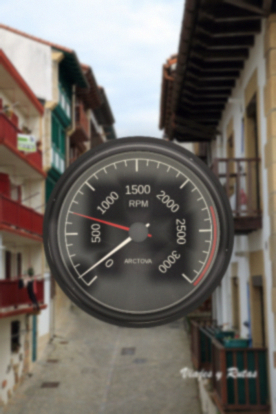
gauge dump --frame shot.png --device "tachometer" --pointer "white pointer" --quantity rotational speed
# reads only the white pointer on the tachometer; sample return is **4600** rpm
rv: **100** rpm
